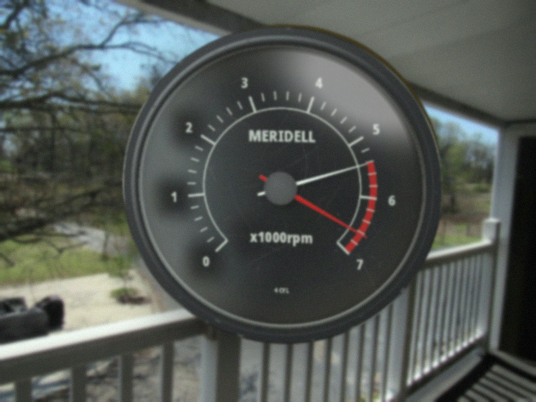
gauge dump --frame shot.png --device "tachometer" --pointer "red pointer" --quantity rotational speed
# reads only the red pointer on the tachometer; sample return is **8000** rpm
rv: **6600** rpm
